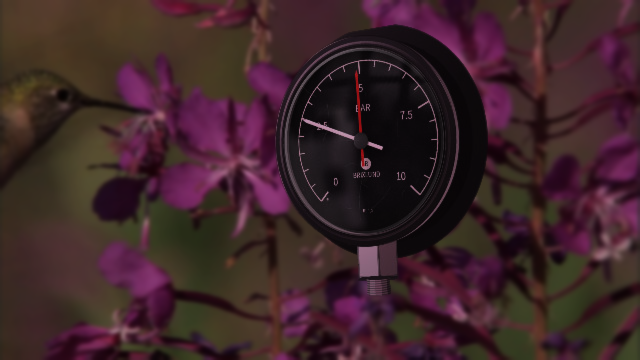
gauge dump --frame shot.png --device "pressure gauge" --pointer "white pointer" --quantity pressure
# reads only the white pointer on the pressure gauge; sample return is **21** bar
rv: **2.5** bar
